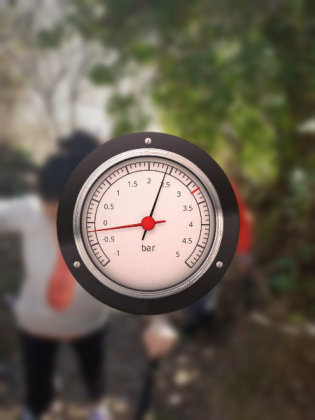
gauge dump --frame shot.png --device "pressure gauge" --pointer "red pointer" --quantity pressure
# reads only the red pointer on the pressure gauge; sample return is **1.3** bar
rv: **-0.2** bar
